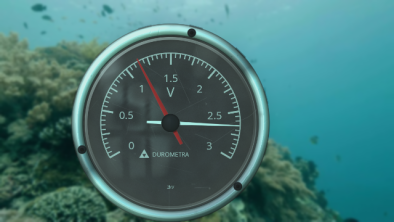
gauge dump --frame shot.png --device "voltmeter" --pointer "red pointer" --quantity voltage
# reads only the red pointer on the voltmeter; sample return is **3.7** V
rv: **1.15** V
